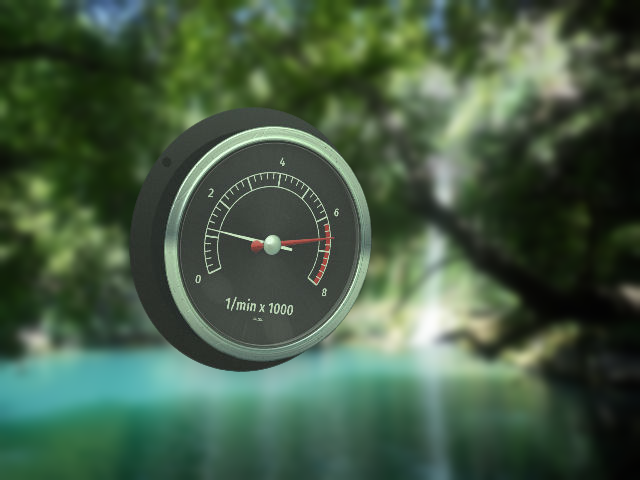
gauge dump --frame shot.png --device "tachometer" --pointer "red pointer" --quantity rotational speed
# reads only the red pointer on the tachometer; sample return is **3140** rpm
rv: **6600** rpm
